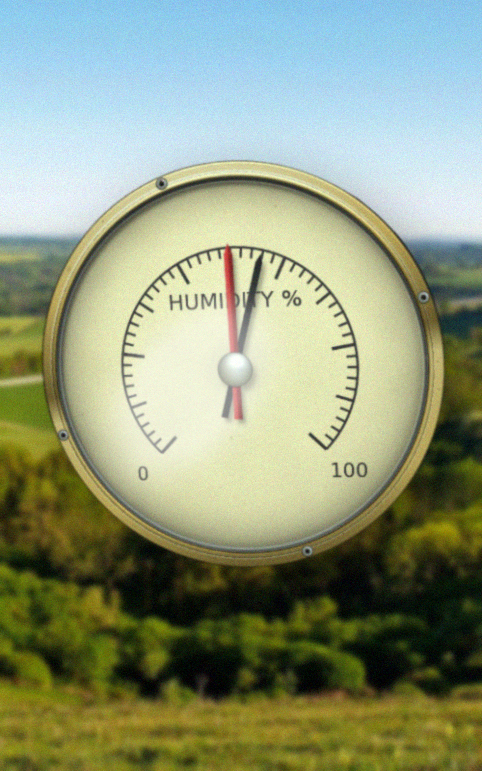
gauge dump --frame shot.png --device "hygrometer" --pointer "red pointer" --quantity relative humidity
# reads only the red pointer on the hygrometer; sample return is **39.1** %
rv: **50** %
